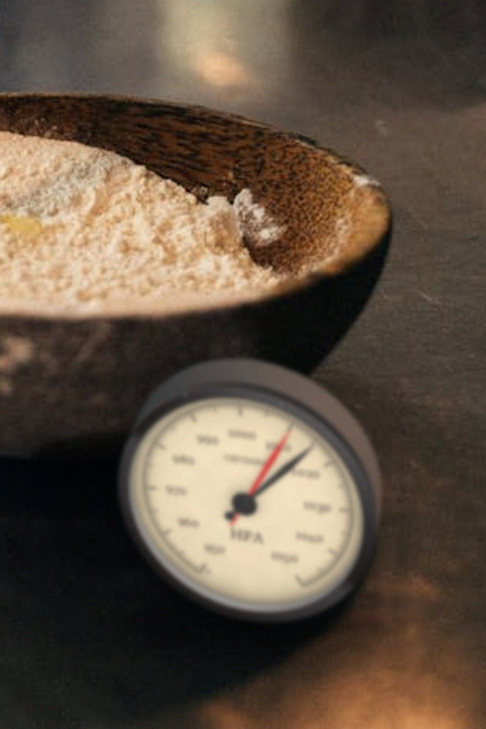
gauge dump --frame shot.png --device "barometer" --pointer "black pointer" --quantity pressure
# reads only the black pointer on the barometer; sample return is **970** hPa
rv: **1015** hPa
